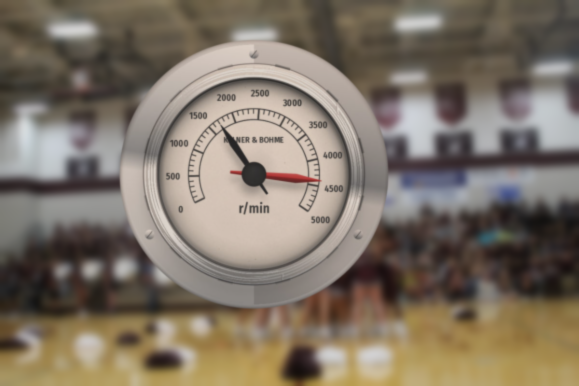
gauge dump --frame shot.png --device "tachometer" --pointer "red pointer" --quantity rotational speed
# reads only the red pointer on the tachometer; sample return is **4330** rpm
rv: **4400** rpm
